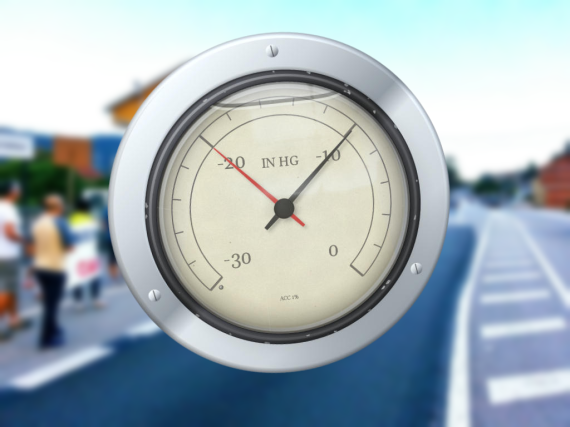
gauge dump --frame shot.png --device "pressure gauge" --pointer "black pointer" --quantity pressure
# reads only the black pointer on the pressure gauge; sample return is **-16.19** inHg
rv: **-10** inHg
